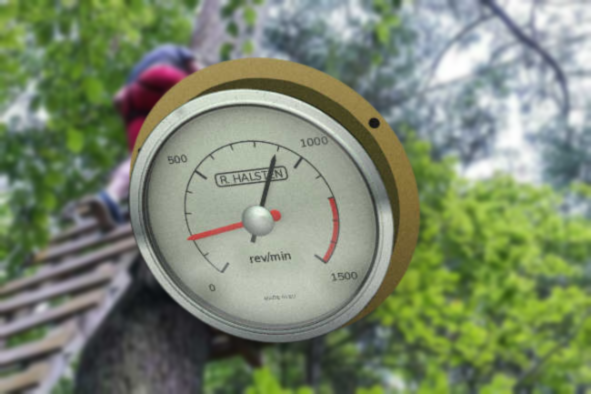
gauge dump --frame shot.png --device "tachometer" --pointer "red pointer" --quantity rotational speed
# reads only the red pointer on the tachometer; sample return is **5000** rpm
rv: **200** rpm
